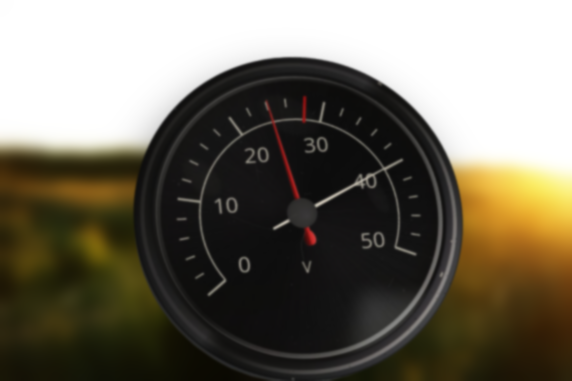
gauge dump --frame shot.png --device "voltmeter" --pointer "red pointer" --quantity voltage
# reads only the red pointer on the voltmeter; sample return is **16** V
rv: **24** V
